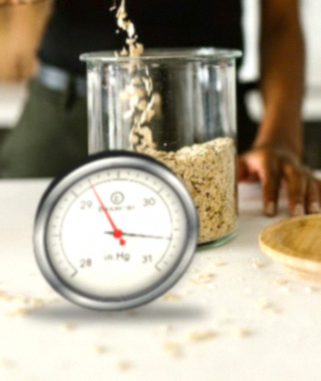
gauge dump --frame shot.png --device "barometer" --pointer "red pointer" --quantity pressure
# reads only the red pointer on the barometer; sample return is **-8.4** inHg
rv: **29.2** inHg
